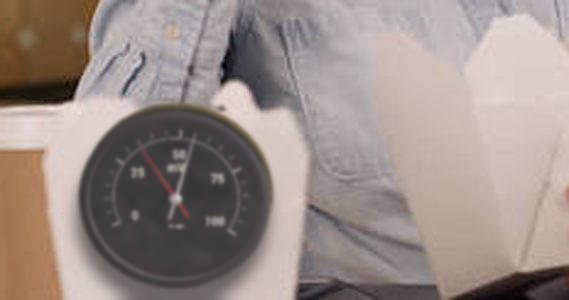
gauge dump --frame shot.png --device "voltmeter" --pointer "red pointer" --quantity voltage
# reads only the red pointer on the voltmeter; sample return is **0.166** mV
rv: **35** mV
